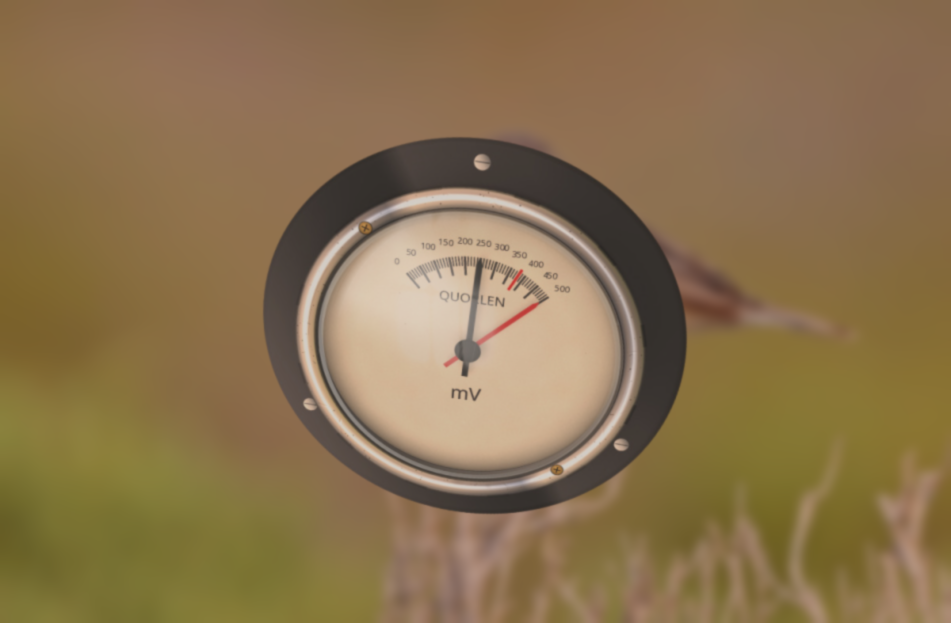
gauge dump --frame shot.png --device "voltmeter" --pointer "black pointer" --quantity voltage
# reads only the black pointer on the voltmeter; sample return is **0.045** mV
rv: **250** mV
